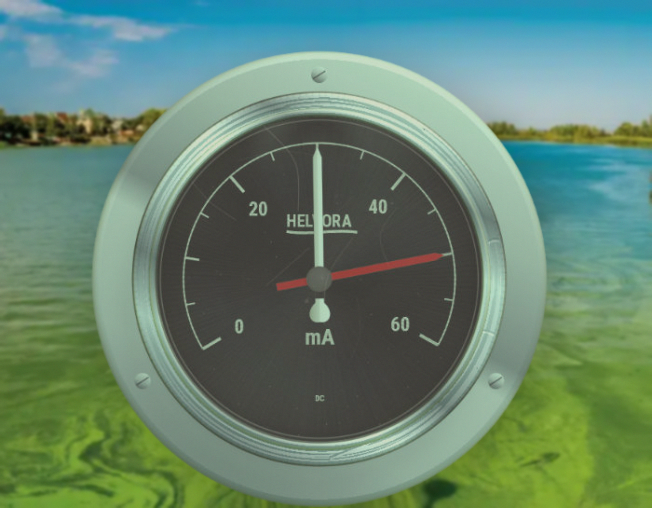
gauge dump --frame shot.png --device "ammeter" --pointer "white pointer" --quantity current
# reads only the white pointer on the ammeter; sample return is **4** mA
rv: **30** mA
